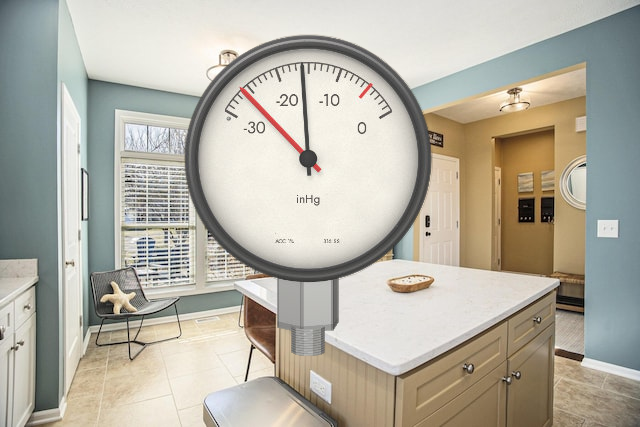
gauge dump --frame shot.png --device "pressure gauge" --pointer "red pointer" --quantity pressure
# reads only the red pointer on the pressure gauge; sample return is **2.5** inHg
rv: **-26** inHg
